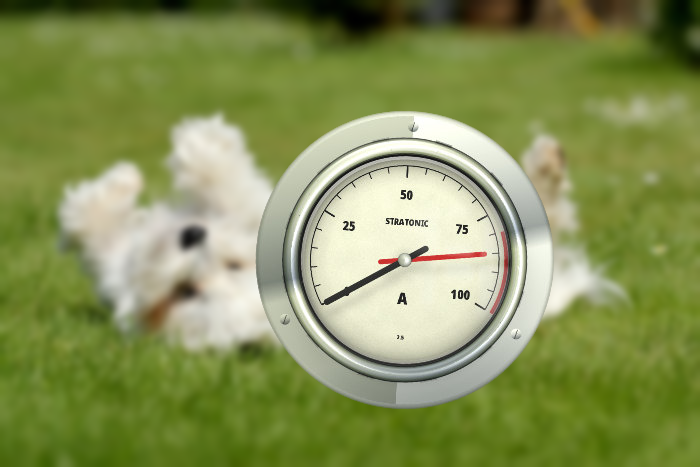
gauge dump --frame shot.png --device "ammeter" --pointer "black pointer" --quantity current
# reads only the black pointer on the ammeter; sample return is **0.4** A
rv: **0** A
